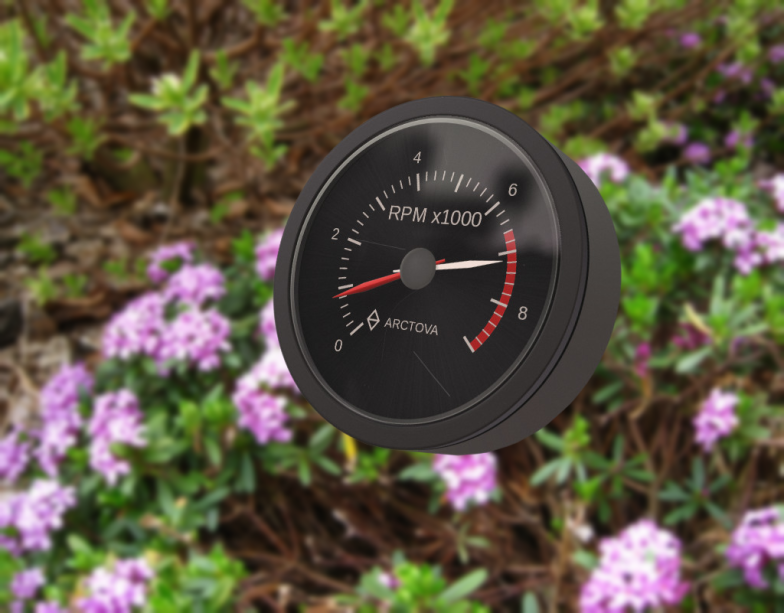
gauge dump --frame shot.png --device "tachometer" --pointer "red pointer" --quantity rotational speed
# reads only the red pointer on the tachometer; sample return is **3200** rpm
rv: **800** rpm
